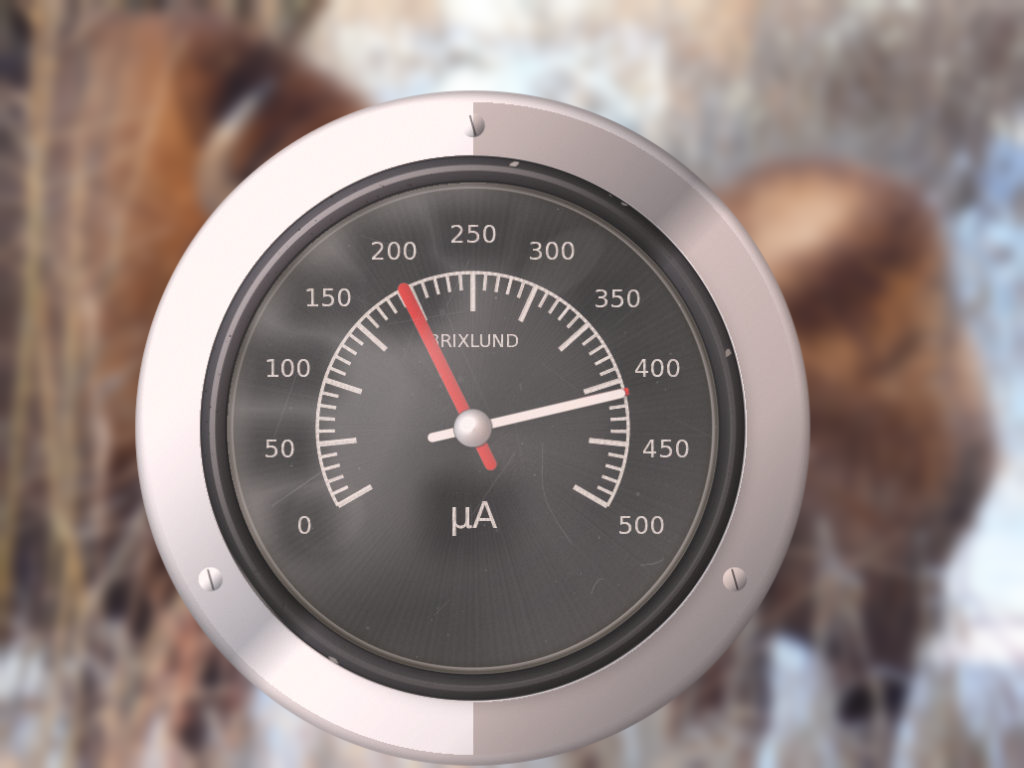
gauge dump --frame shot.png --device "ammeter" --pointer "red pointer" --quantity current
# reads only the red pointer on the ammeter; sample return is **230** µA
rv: **195** µA
